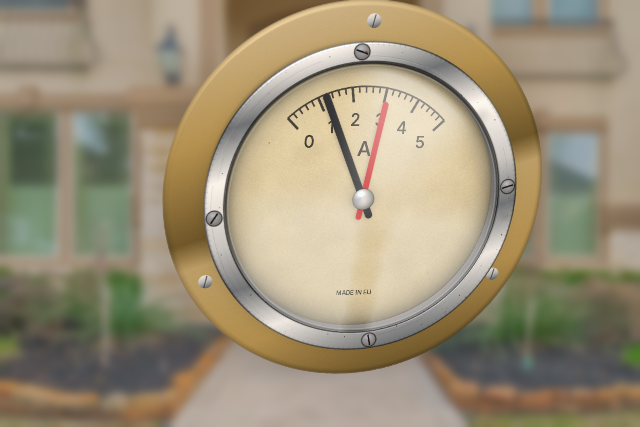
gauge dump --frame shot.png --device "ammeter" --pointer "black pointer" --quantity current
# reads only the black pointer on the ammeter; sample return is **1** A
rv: **1.2** A
